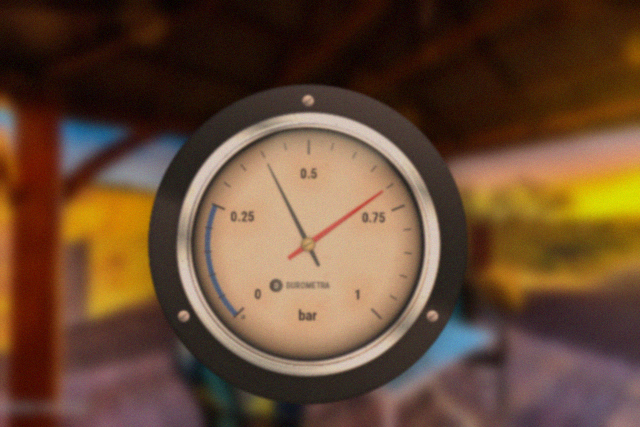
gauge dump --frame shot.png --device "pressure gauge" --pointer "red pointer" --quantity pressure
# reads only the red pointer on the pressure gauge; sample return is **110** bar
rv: **0.7** bar
